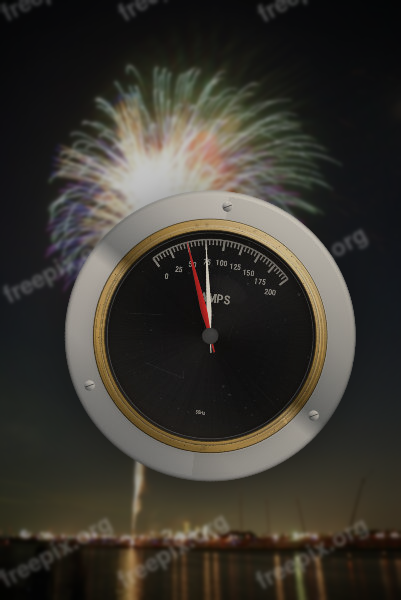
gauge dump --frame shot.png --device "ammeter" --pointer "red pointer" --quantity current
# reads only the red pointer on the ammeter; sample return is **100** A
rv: **50** A
